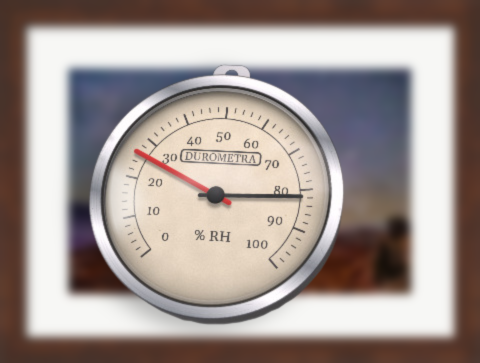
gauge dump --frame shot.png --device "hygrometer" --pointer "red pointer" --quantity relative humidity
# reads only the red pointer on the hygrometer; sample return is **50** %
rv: **26** %
